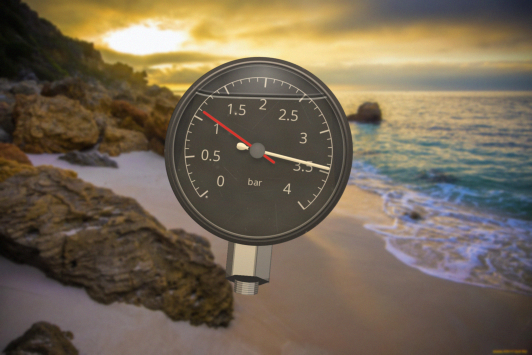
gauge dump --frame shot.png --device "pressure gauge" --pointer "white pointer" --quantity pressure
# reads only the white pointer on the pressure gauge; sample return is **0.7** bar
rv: **3.45** bar
